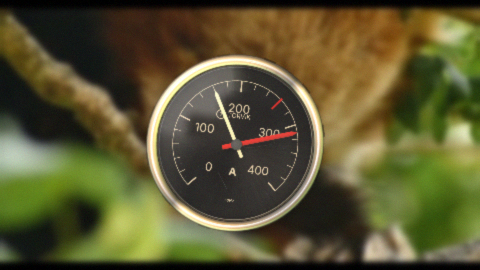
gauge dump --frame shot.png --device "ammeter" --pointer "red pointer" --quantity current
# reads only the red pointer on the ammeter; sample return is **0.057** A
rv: **310** A
